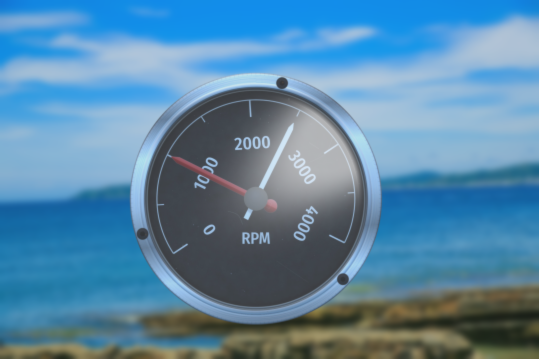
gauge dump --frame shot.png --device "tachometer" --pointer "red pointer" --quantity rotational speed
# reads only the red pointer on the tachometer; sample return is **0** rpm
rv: **1000** rpm
